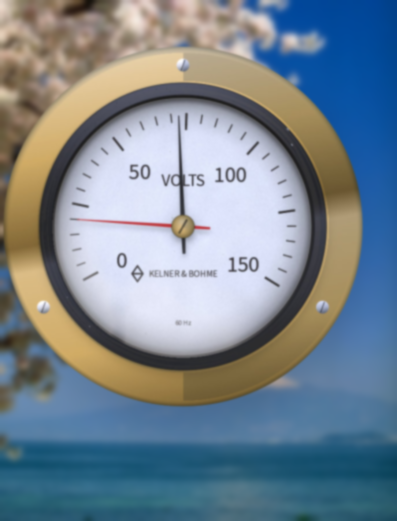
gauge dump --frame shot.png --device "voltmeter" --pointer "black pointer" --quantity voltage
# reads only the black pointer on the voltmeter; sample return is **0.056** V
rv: **72.5** V
